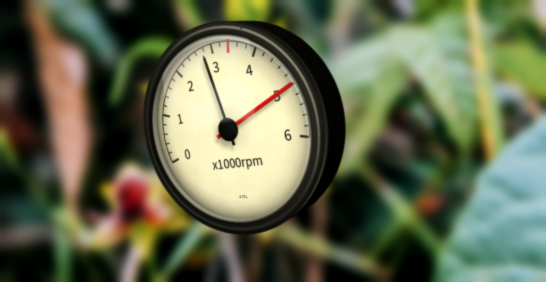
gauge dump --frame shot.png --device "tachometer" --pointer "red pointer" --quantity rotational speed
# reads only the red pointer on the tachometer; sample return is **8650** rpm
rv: **5000** rpm
